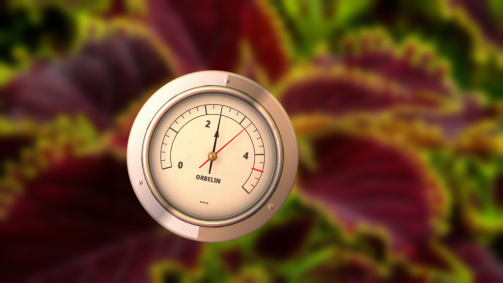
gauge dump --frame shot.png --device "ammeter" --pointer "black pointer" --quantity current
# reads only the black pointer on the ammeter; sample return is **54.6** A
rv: **2.4** A
